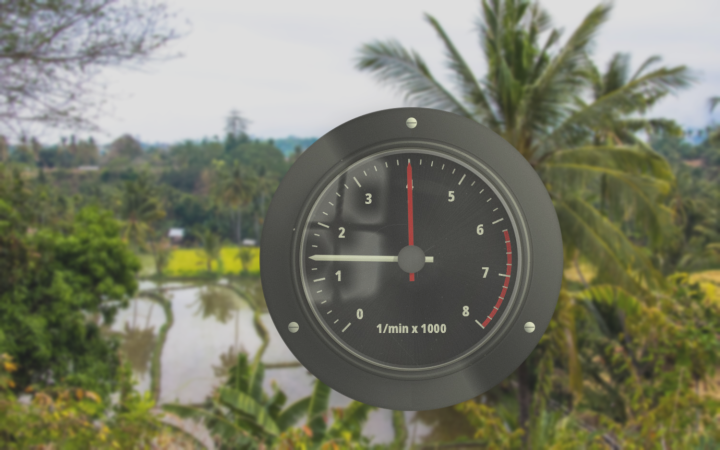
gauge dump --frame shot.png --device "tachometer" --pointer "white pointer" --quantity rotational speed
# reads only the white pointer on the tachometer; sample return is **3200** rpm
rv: **1400** rpm
